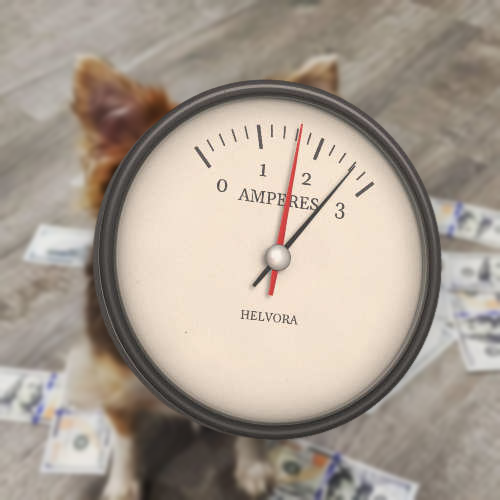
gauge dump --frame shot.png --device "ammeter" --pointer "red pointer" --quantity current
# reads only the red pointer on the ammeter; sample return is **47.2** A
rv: **1.6** A
